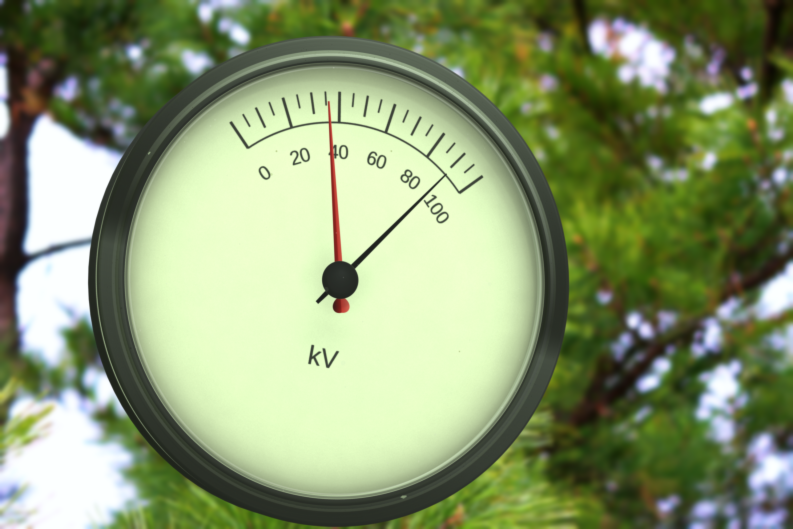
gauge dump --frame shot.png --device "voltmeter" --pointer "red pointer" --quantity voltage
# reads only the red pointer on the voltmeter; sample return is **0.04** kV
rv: **35** kV
